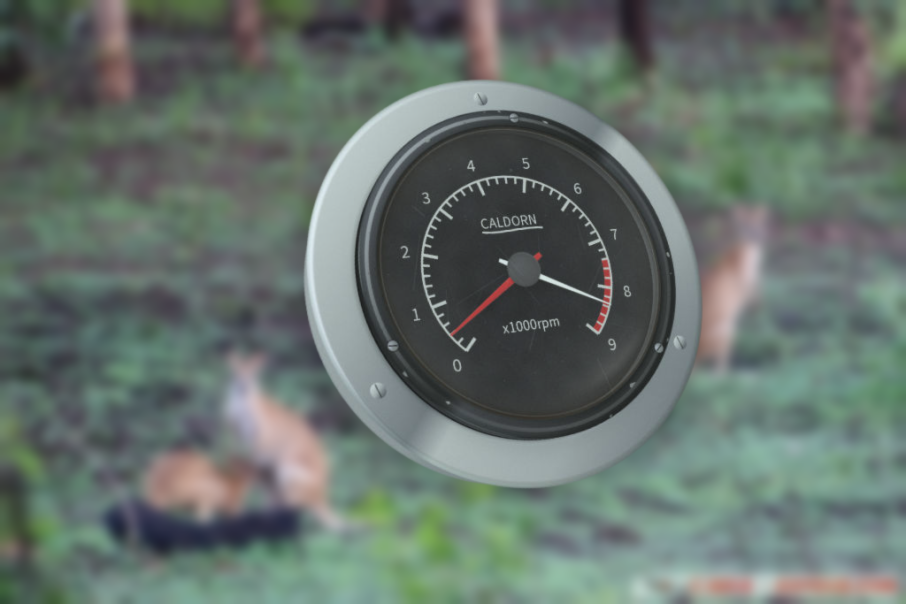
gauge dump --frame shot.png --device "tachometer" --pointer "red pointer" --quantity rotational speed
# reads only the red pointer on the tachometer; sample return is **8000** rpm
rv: **400** rpm
